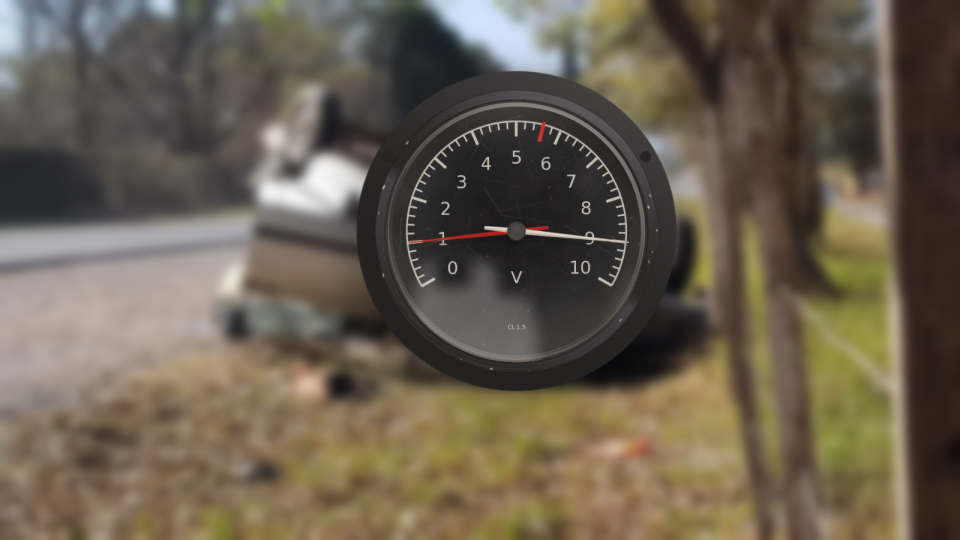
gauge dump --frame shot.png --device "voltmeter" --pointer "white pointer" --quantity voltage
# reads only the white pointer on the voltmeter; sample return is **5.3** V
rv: **9** V
